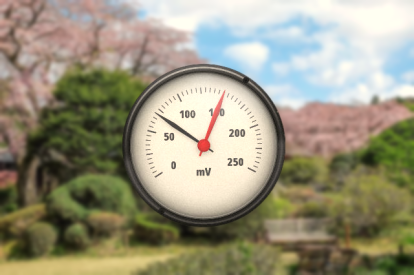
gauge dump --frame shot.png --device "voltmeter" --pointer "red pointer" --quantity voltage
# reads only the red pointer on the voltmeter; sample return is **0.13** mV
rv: **150** mV
